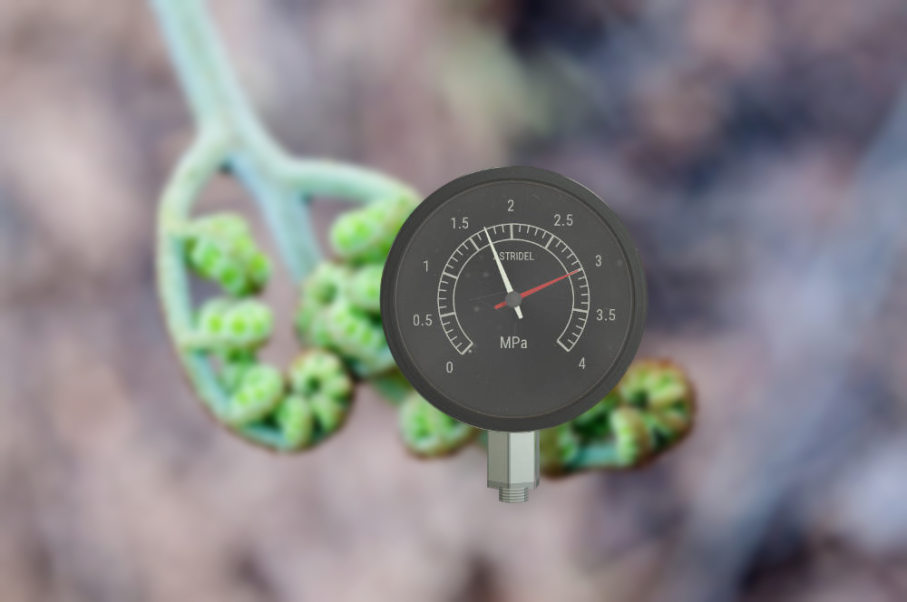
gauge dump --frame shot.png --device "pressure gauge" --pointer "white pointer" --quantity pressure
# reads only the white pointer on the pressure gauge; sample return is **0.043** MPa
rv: **1.7** MPa
